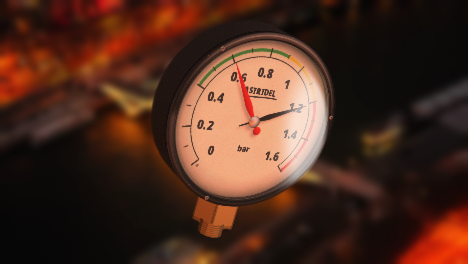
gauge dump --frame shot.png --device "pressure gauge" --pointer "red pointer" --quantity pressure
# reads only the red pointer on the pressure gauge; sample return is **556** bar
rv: **0.6** bar
